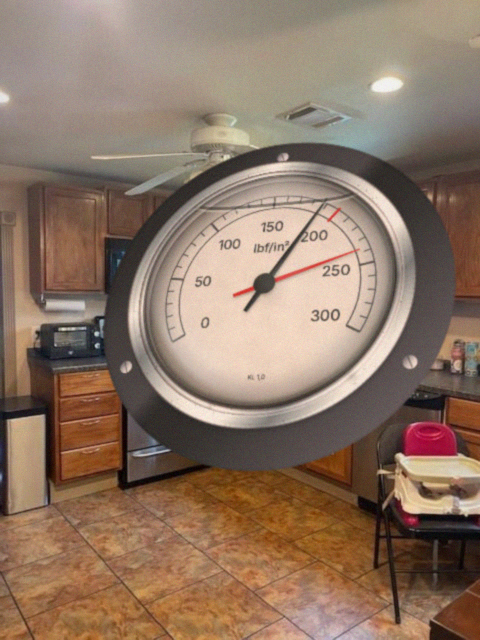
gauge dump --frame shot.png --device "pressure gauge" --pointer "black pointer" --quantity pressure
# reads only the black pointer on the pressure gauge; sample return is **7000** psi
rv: **190** psi
